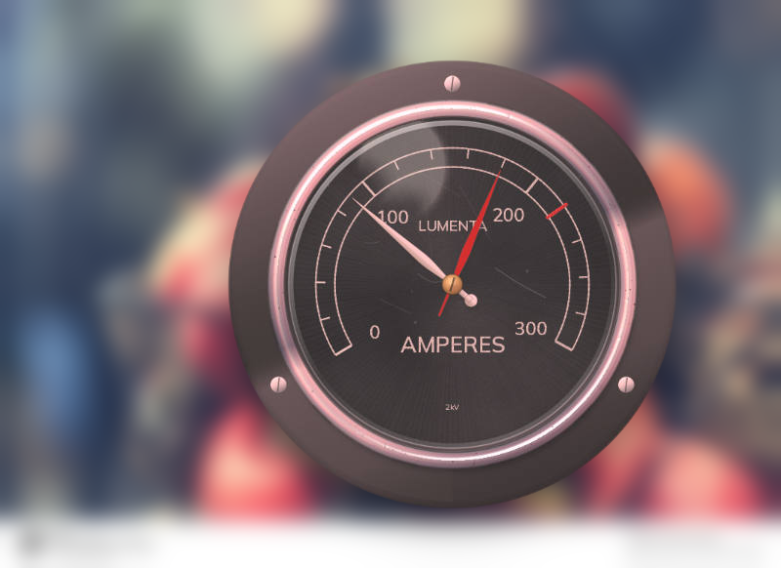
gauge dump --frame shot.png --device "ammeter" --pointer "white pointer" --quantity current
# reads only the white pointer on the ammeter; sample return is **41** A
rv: **90** A
